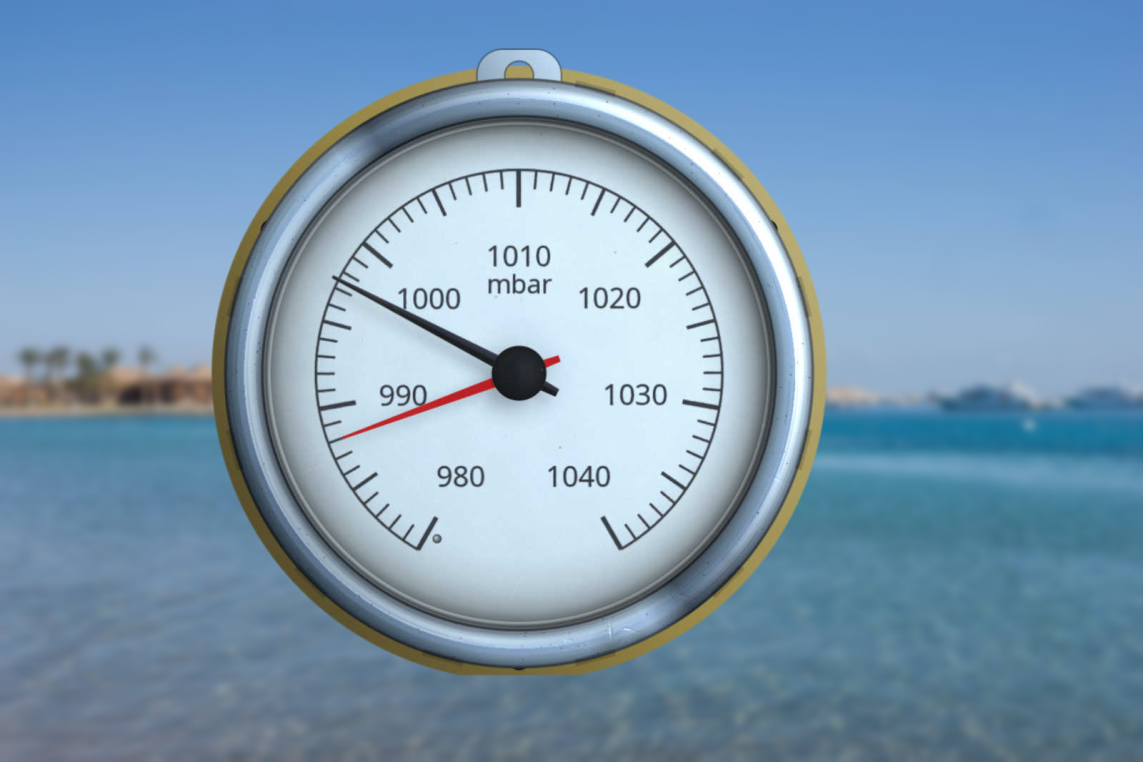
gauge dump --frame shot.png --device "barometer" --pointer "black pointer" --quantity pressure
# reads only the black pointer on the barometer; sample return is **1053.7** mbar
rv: **997.5** mbar
